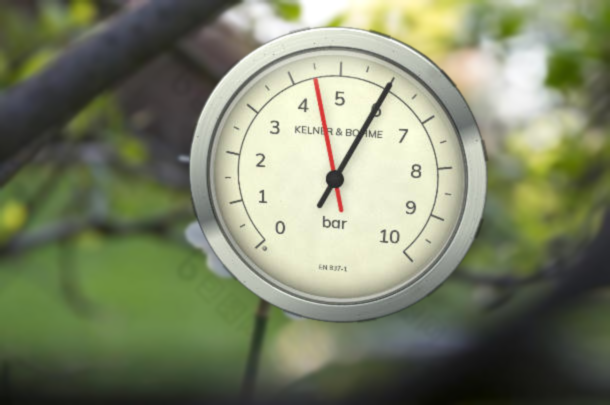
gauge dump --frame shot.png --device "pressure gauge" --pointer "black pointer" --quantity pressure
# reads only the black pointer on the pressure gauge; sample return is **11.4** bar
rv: **6** bar
